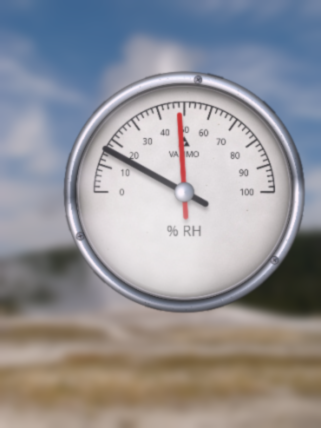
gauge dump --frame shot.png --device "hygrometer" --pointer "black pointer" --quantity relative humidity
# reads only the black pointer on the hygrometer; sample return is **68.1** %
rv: **16** %
